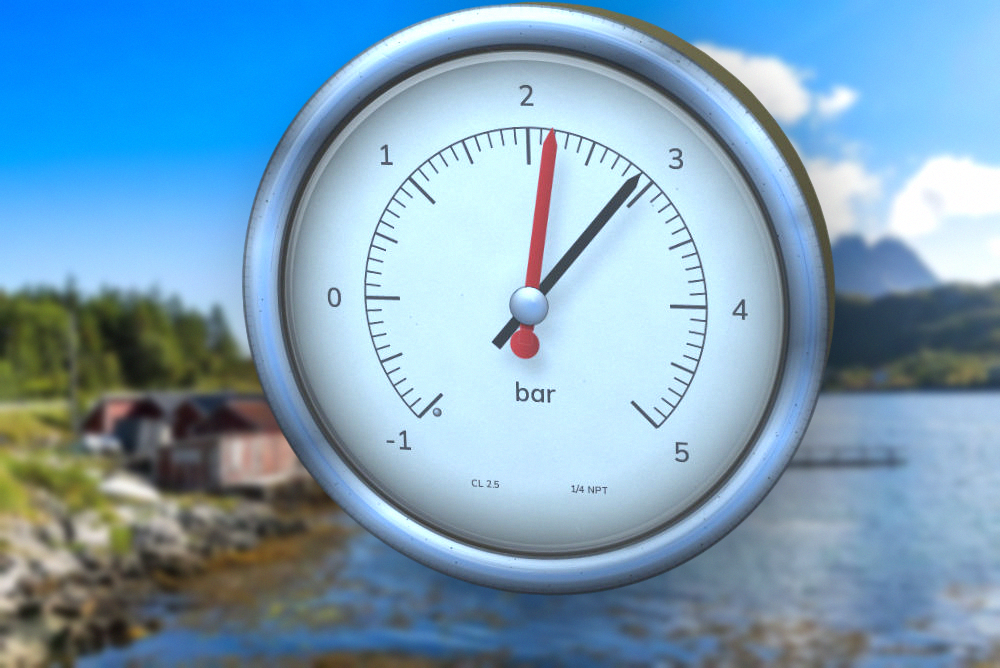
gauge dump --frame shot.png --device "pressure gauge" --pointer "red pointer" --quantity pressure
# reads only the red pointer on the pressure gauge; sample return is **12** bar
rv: **2.2** bar
